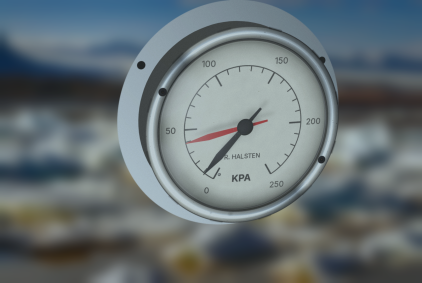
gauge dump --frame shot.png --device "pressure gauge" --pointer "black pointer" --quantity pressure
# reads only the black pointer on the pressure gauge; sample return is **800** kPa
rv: **10** kPa
